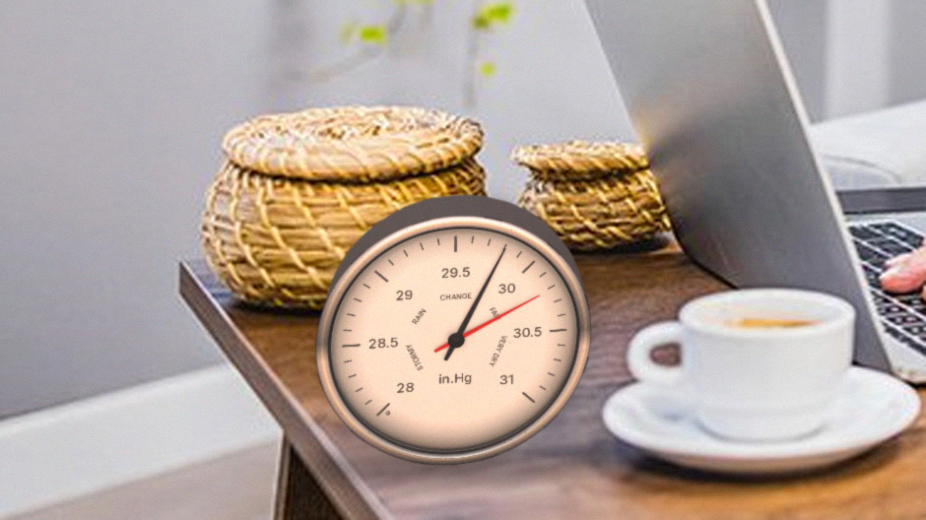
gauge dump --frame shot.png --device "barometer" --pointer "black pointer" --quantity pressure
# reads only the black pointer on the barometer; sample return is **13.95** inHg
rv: **29.8** inHg
